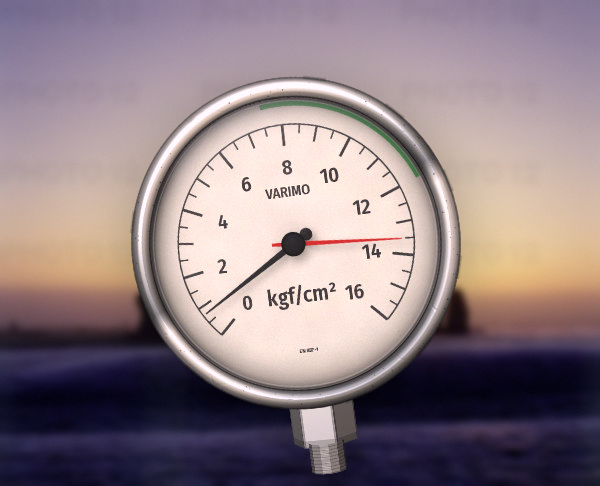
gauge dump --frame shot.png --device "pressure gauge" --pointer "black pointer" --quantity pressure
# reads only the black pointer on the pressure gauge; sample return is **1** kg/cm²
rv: **0.75** kg/cm²
